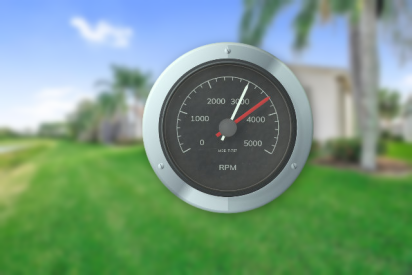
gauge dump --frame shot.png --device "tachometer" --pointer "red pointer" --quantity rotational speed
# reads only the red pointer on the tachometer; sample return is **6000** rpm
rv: **3600** rpm
